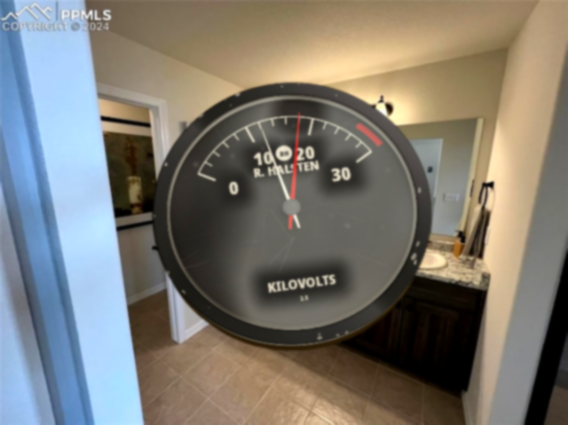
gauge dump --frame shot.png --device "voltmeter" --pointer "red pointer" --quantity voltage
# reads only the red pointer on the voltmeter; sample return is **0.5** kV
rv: **18** kV
